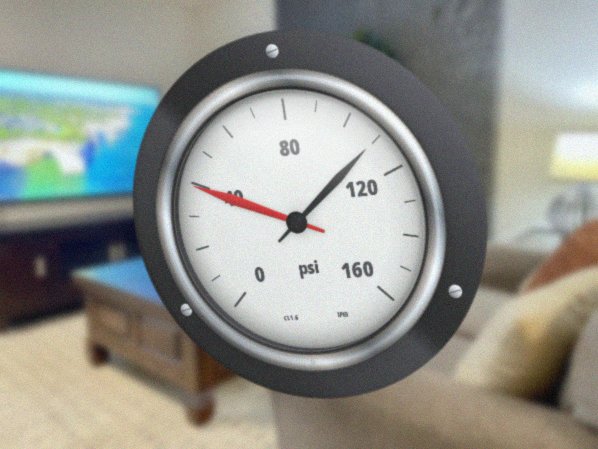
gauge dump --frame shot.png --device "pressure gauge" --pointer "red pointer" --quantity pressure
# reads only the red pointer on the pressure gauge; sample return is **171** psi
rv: **40** psi
